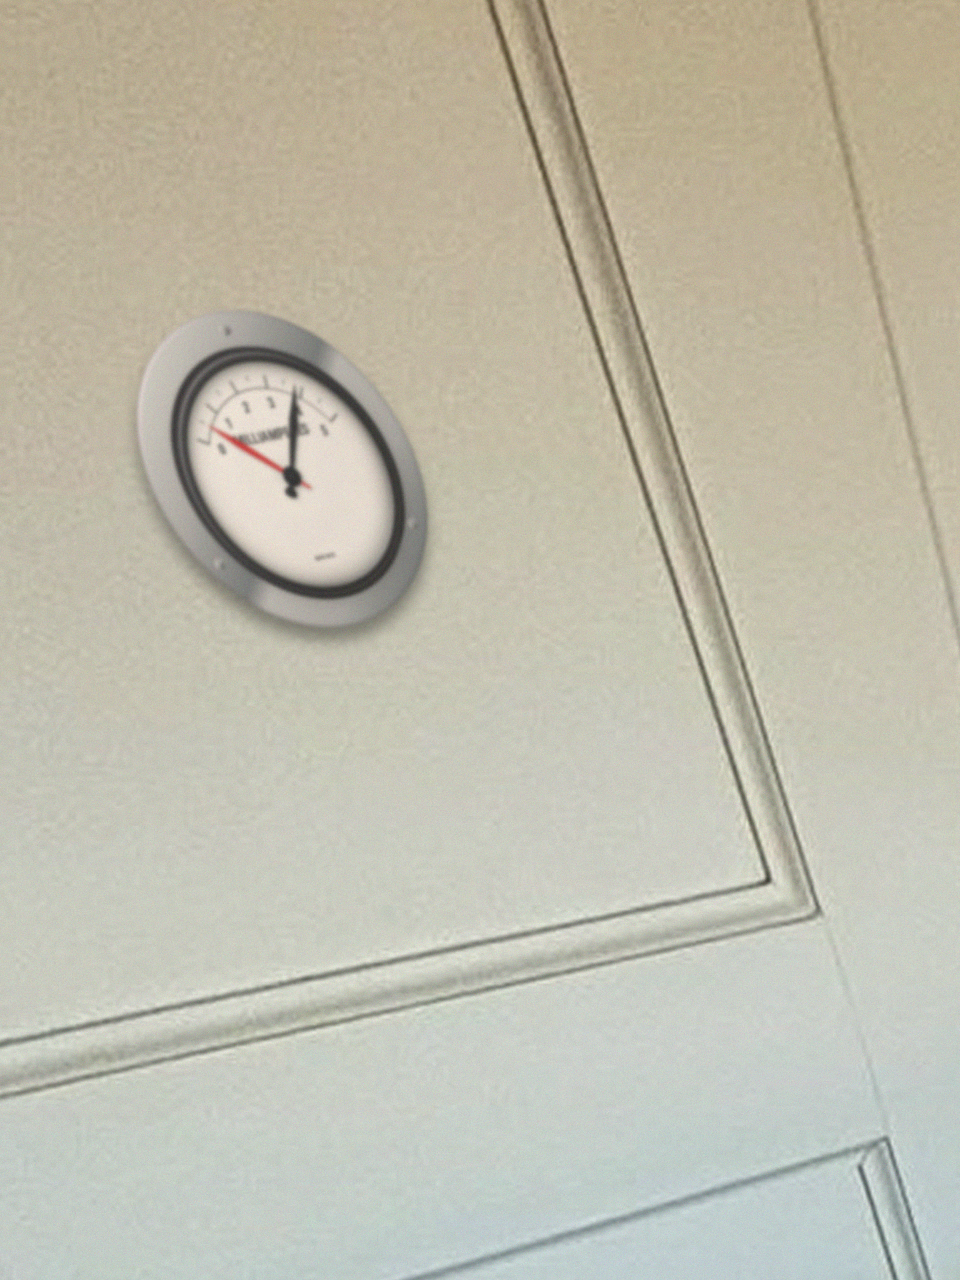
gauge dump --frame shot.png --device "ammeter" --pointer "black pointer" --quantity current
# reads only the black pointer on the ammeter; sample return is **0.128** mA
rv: **3.75** mA
